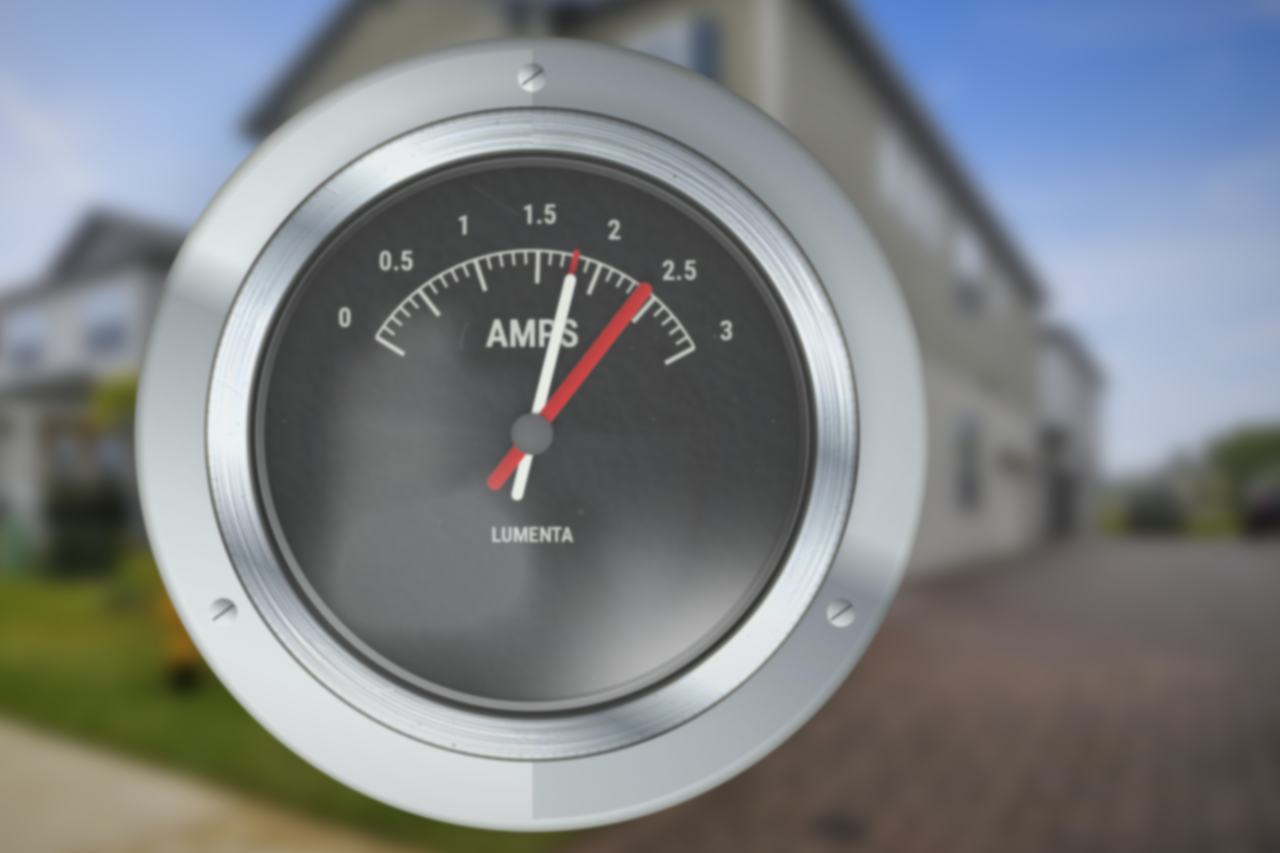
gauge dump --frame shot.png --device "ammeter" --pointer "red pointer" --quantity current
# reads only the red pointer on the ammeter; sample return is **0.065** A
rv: **2.4** A
